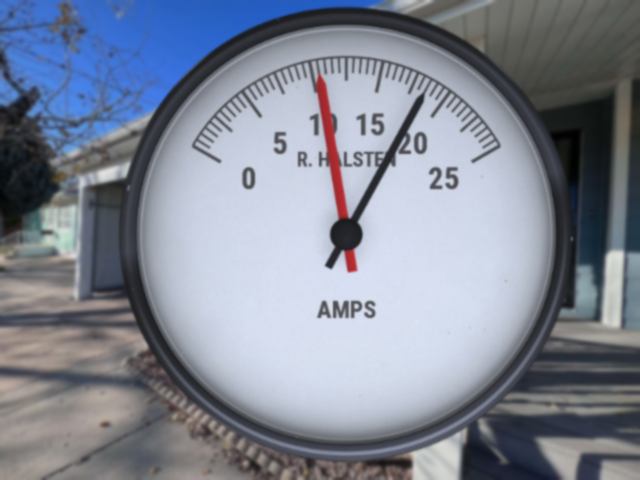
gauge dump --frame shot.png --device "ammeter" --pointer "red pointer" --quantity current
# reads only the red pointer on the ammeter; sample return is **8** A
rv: **10.5** A
